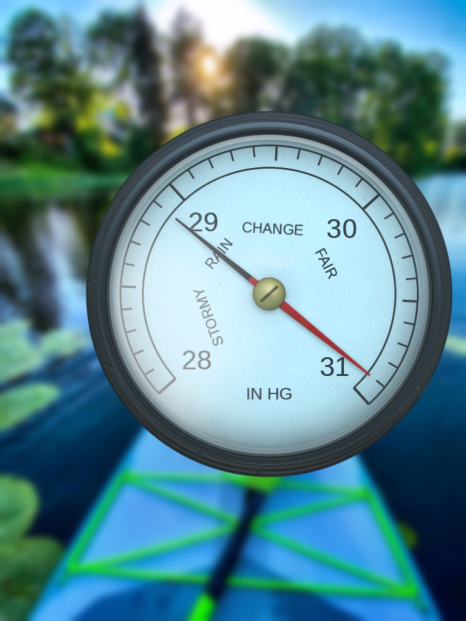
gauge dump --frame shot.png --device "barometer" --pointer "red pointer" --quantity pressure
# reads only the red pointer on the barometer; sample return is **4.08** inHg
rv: **30.9** inHg
